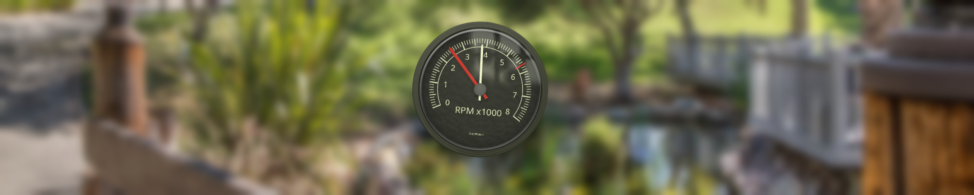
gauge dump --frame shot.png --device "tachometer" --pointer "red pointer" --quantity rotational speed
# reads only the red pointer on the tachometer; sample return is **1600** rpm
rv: **2500** rpm
